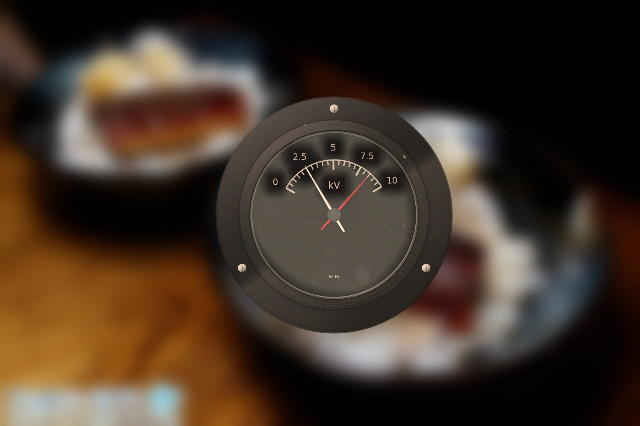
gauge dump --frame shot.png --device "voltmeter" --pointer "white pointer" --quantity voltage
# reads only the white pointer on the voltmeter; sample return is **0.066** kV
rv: **2.5** kV
